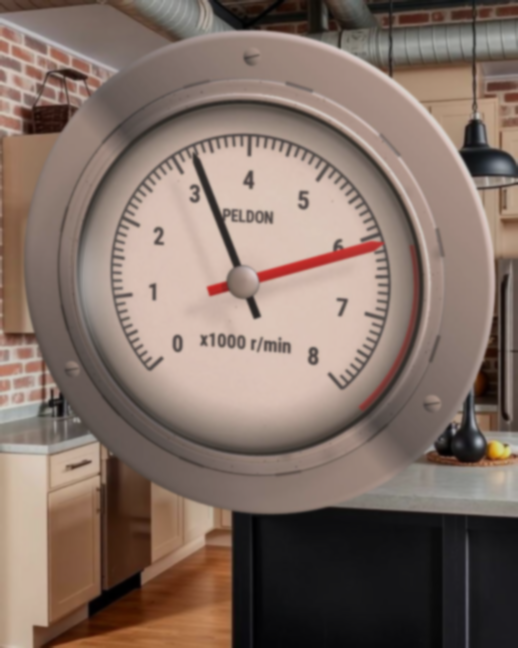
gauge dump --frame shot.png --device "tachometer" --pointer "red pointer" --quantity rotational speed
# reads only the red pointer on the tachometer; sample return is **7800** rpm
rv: **6100** rpm
